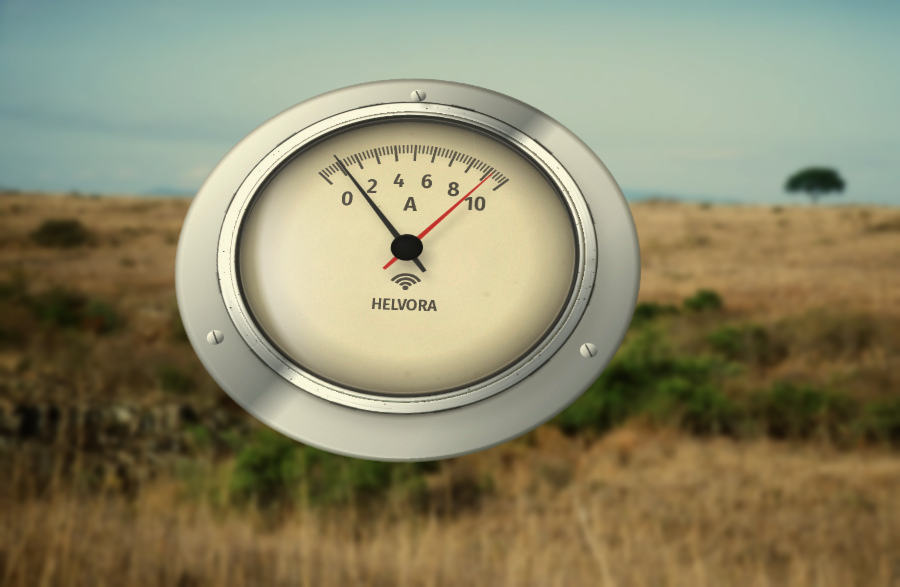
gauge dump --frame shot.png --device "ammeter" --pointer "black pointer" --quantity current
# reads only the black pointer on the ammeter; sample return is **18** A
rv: **1** A
